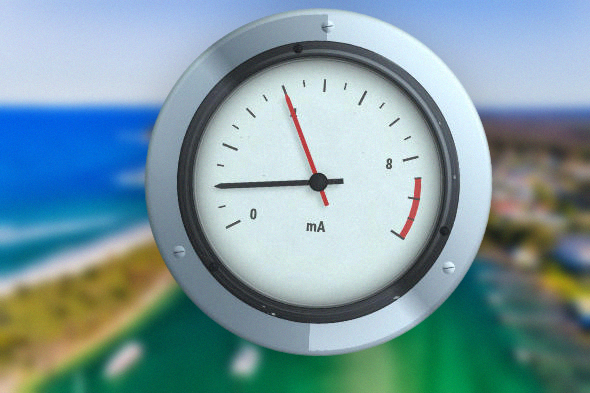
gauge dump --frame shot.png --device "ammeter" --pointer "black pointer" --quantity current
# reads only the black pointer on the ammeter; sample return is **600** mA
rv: **1** mA
